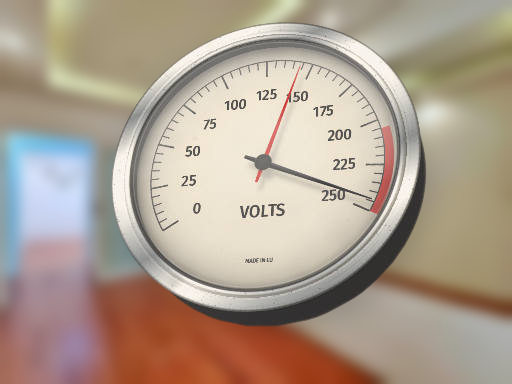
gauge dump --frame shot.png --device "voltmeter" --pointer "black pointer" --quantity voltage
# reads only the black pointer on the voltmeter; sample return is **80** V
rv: **245** V
